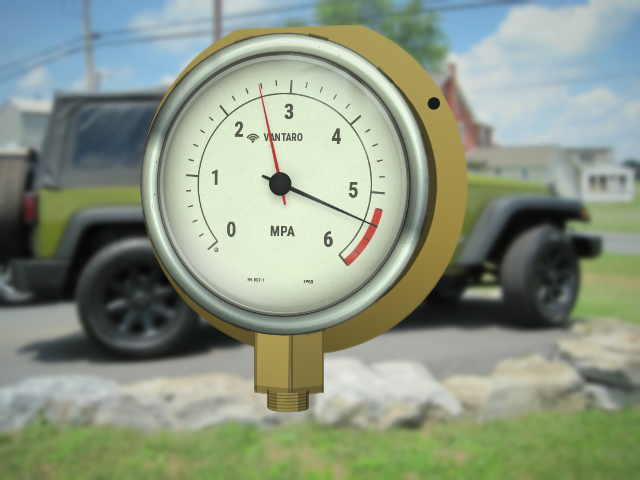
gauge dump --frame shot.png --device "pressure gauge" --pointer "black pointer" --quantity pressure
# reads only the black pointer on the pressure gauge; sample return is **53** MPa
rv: **5.4** MPa
